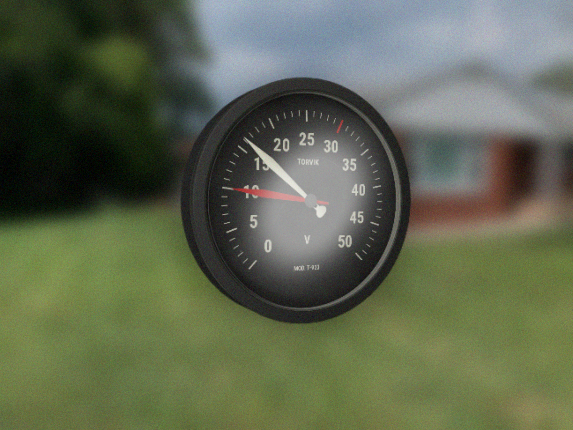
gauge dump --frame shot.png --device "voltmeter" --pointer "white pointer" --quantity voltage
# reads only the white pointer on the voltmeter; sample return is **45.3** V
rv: **16** V
